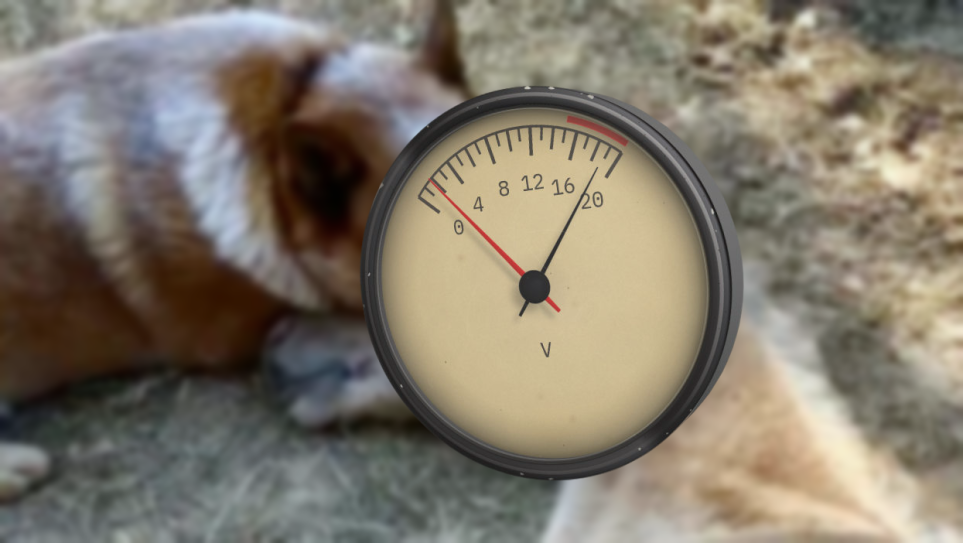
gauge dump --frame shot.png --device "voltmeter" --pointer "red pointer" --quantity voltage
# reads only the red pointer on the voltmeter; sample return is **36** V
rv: **2** V
